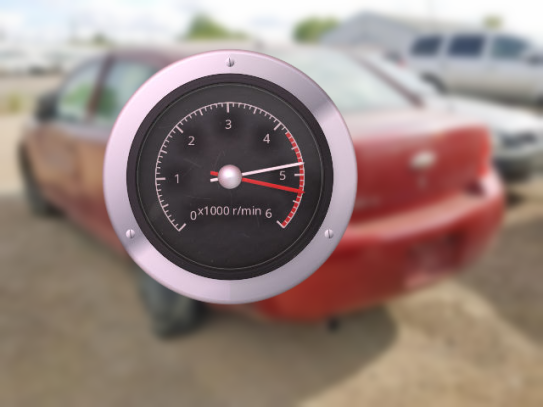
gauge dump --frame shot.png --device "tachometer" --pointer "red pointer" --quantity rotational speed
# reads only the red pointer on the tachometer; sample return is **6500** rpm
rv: **5300** rpm
